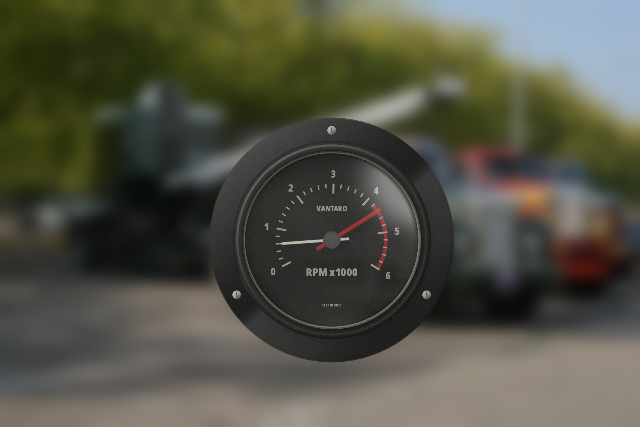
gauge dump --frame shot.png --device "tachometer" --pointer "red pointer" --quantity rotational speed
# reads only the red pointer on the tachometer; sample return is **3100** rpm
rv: **4400** rpm
